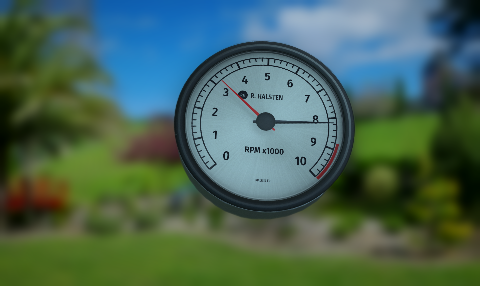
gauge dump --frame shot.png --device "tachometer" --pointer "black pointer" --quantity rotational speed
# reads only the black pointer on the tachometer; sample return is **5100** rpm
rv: **8200** rpm
